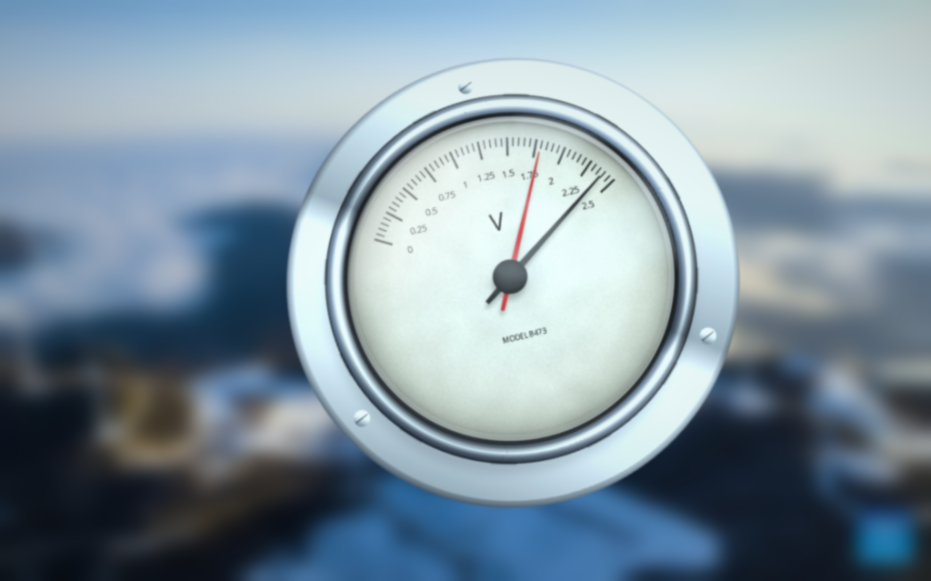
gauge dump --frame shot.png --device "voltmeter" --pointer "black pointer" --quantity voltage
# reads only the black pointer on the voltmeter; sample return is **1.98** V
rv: **2.4** V
